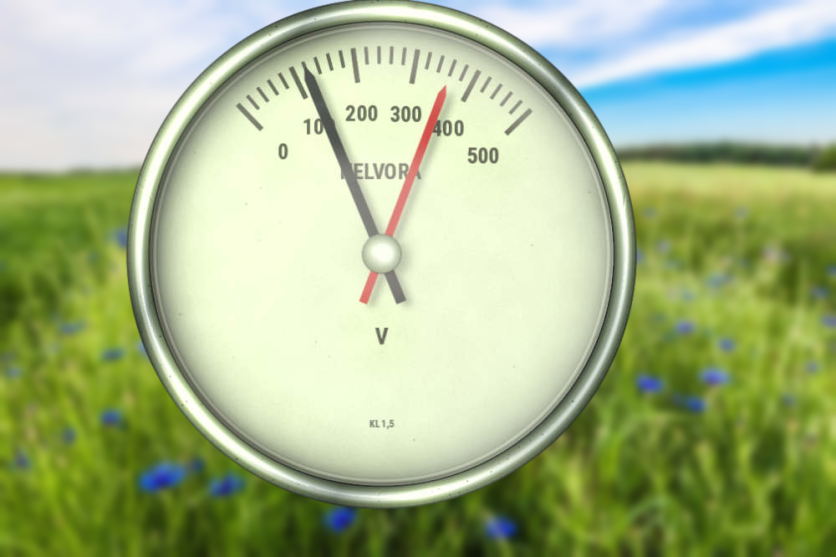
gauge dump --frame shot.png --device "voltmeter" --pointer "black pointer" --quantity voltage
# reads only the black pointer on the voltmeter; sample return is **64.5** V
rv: **120** V
